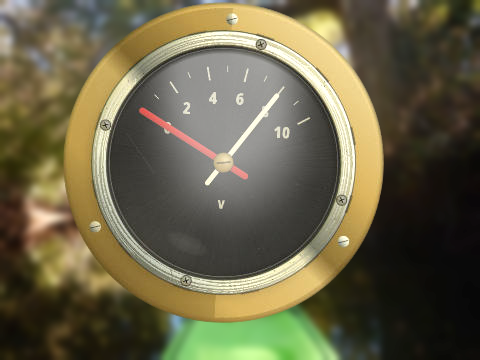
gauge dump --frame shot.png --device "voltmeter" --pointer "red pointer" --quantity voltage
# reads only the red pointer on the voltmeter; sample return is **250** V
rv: **0** V
